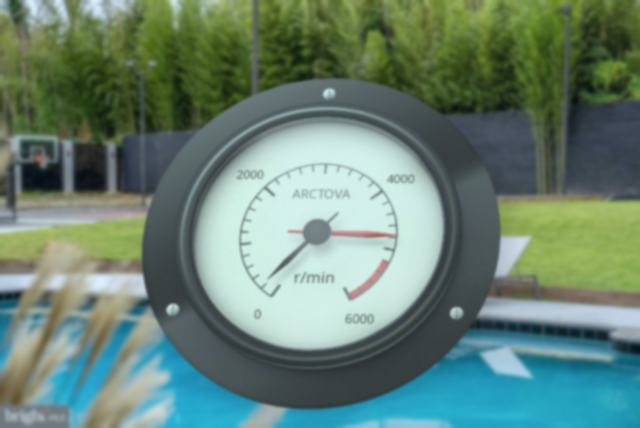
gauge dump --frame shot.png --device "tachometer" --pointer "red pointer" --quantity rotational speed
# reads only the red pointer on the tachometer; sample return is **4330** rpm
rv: **4800** rpm
